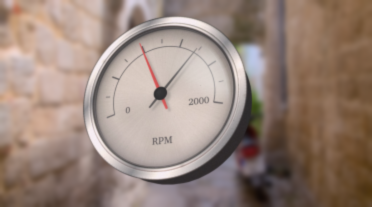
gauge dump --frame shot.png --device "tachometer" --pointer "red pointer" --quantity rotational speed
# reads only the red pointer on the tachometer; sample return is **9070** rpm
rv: **800** rpm
